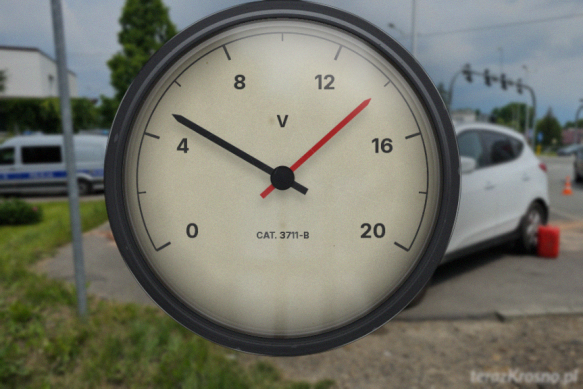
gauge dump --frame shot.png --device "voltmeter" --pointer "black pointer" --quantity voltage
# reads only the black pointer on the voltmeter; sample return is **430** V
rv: **5** V
